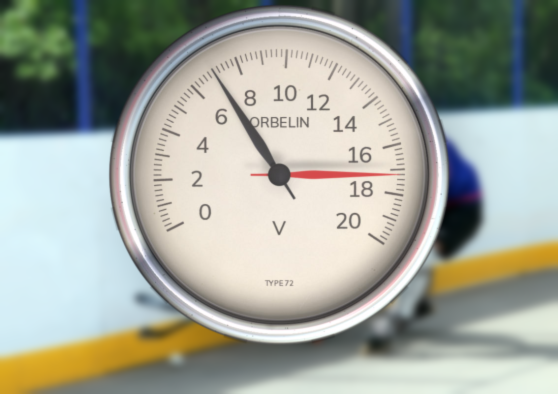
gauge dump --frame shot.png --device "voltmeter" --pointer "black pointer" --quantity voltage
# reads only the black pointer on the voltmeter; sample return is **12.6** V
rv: **7** V
